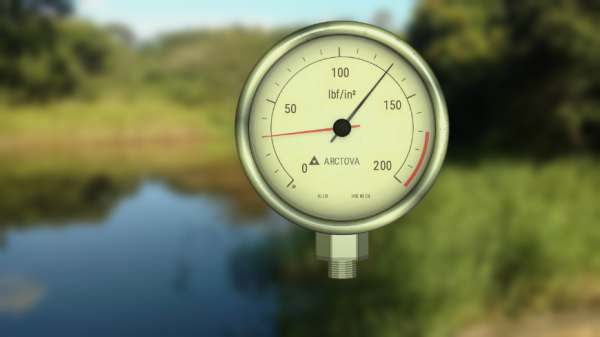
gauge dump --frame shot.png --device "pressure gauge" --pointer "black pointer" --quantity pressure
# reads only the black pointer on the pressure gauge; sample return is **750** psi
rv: **130** psi
